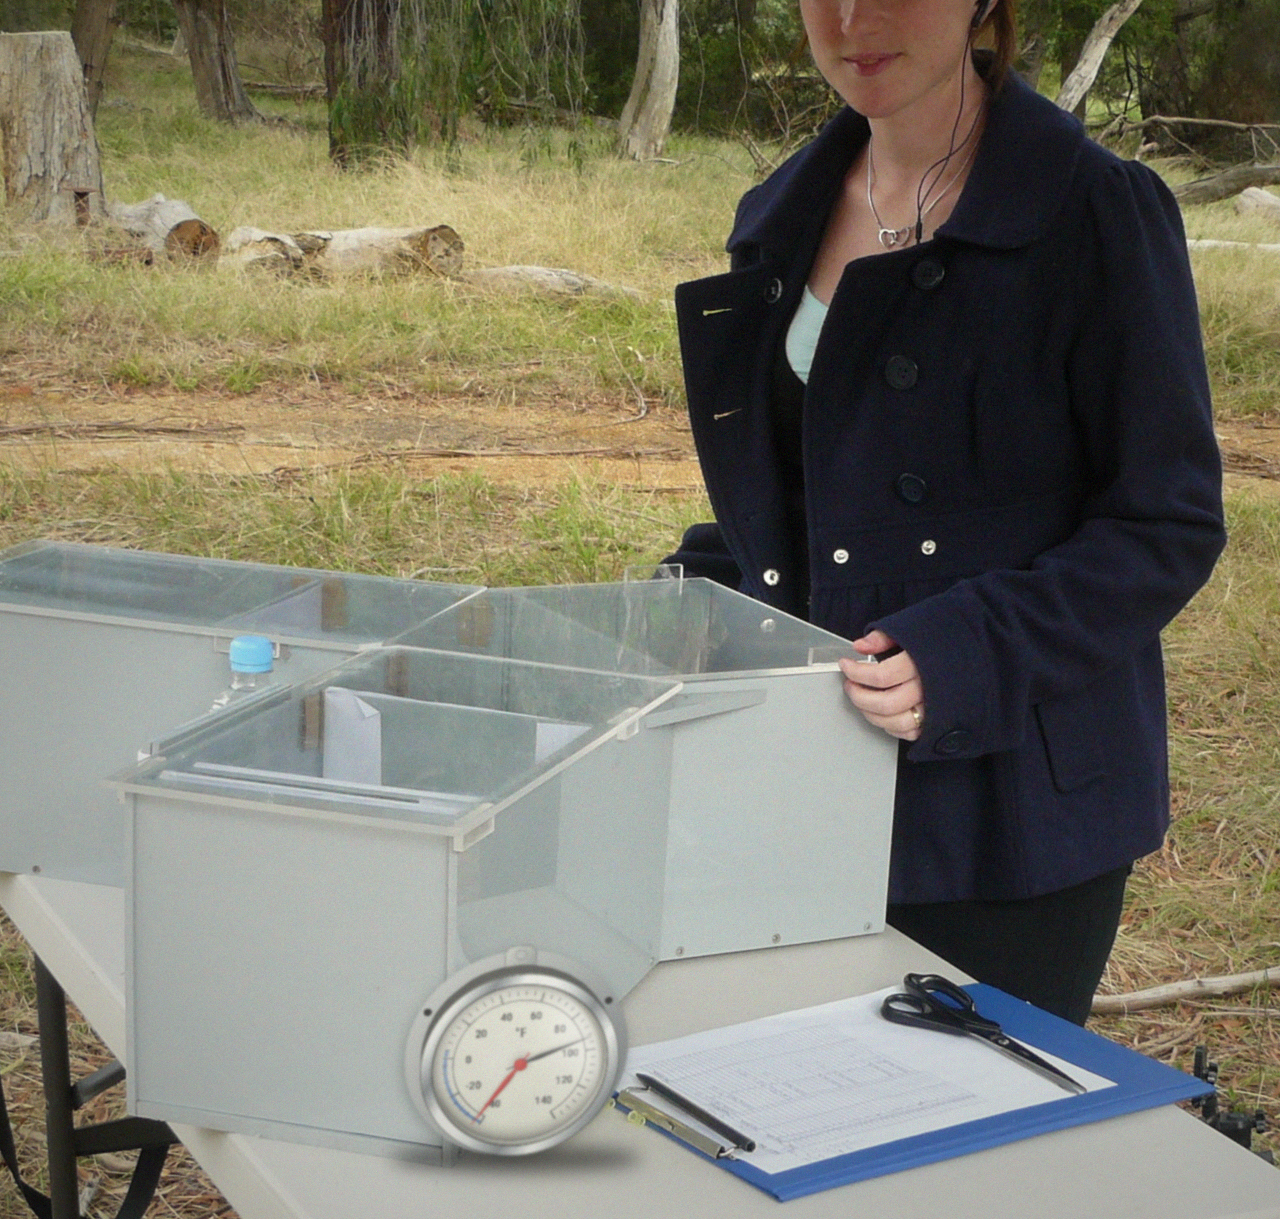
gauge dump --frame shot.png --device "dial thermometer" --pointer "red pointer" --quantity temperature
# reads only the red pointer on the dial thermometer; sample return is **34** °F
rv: **-36** °F
